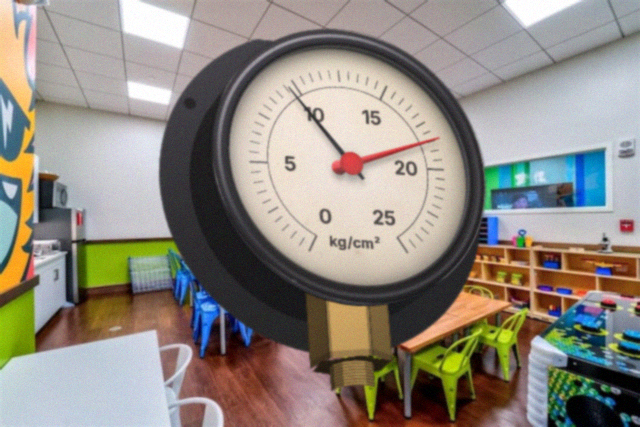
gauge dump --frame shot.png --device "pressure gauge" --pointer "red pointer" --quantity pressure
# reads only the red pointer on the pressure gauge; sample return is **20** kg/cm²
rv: **18.5** kg/cm²
